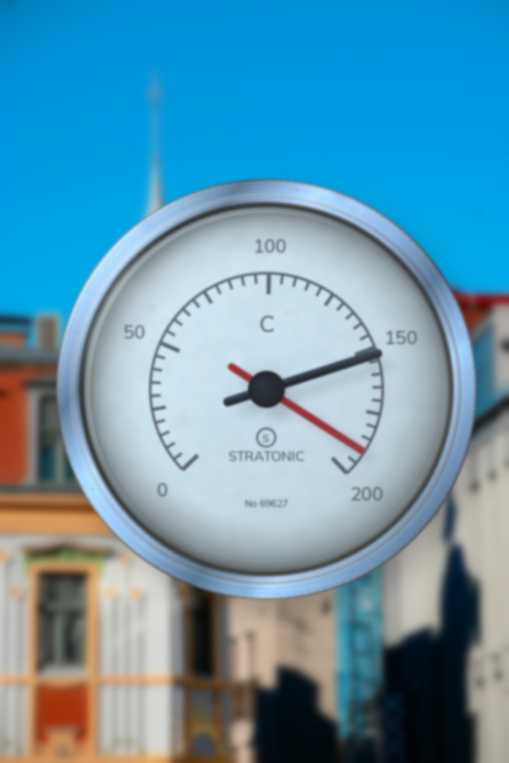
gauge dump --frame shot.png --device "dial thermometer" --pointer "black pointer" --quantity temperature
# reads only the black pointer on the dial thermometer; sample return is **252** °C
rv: **152.5** °C
